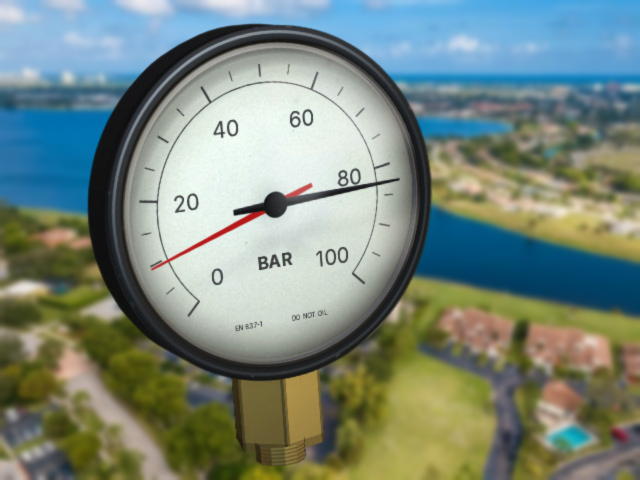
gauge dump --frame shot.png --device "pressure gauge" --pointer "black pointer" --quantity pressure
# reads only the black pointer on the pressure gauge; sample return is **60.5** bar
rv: **82.5** bar
